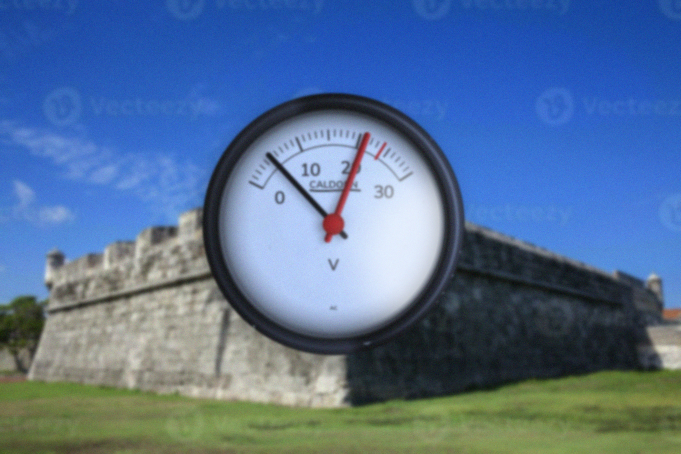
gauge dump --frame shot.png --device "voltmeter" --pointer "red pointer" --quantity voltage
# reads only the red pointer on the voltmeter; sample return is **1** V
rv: **21** V
